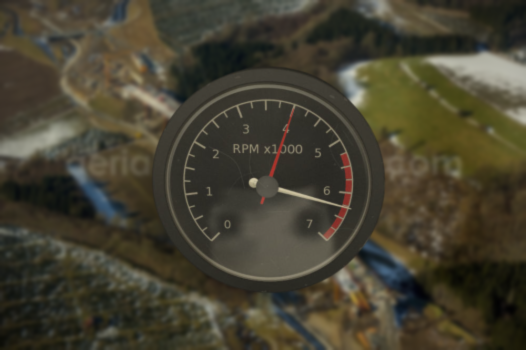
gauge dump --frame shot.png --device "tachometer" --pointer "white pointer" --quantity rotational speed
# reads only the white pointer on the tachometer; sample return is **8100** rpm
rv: **6250** rpm
